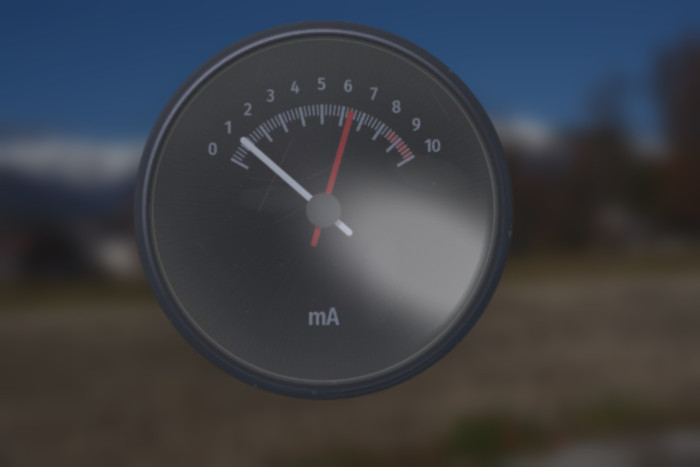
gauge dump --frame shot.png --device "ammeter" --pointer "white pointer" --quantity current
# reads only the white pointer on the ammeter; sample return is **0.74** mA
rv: **1** mA
